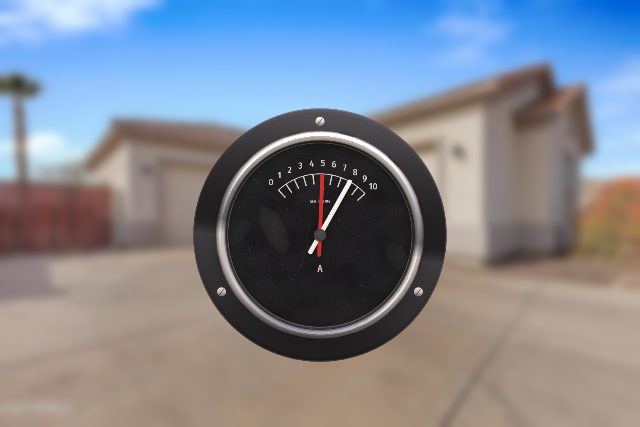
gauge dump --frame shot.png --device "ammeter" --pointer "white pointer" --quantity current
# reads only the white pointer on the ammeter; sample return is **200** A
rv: **8** A
